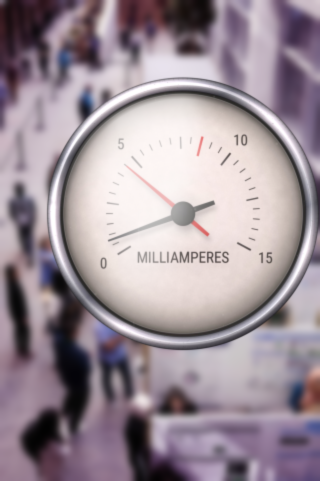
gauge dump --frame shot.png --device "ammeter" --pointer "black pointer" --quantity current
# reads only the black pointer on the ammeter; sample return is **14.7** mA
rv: **0.75** mA
